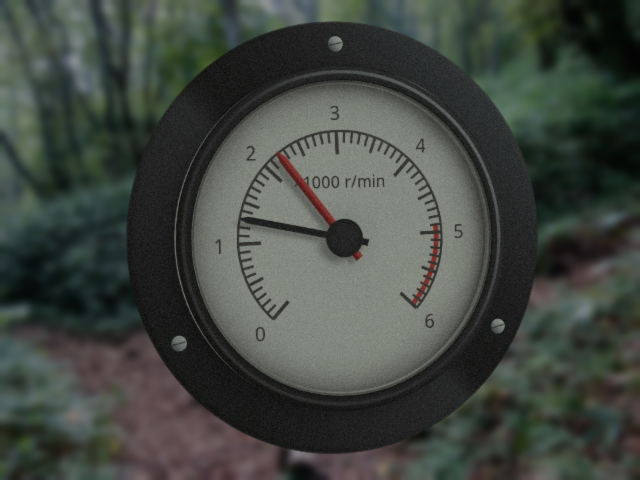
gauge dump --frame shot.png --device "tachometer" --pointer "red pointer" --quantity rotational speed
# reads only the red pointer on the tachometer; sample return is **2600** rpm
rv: **2200** rpm
